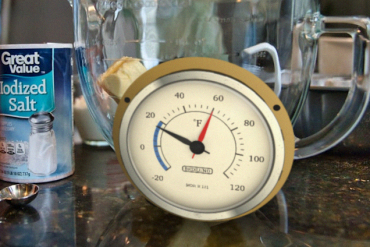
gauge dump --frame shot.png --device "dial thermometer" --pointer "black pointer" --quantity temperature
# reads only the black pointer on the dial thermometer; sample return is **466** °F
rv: **16** °F
